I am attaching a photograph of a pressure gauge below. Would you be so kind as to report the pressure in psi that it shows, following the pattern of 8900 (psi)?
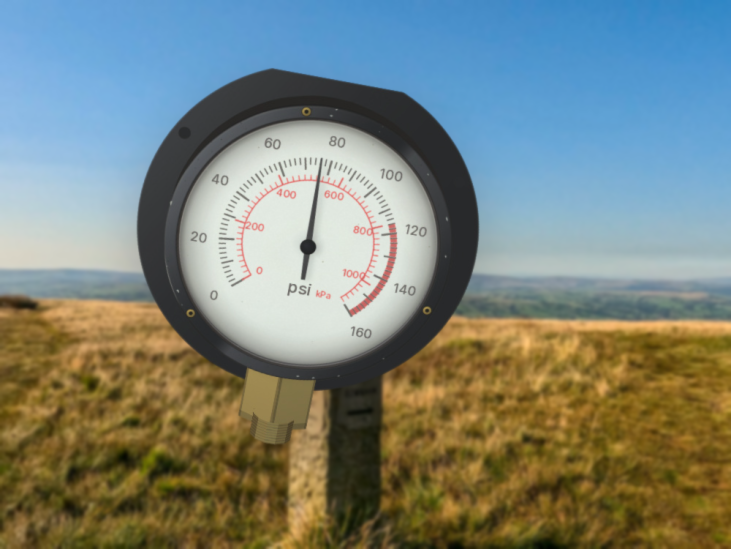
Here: 76 (psi)
